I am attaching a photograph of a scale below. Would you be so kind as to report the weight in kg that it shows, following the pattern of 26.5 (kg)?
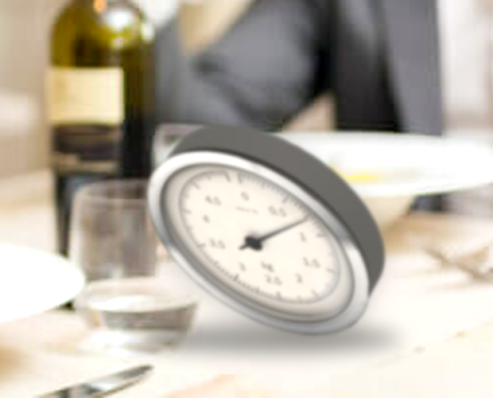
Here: 0.75 (kg)
